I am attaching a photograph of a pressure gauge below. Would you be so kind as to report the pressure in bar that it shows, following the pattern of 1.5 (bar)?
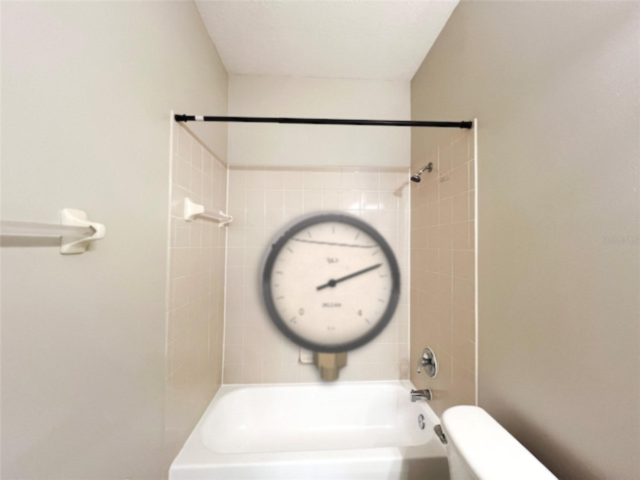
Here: 3 (bar)
